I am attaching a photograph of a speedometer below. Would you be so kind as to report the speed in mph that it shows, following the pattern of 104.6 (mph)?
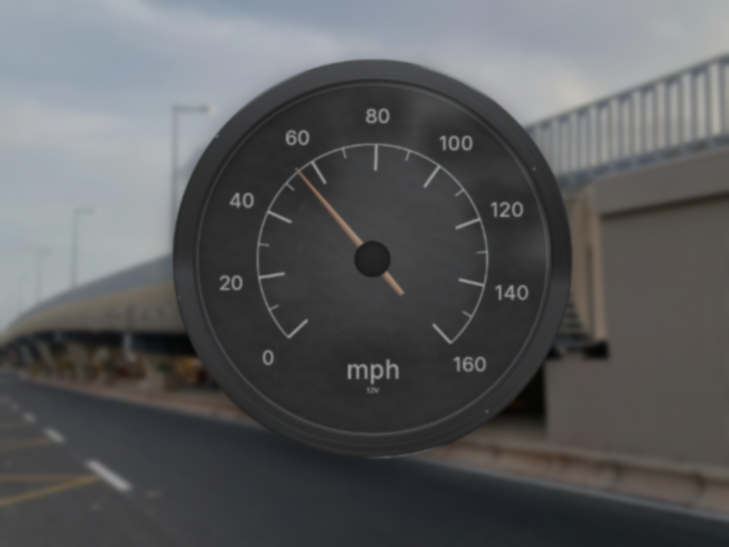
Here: 55 (mph)
